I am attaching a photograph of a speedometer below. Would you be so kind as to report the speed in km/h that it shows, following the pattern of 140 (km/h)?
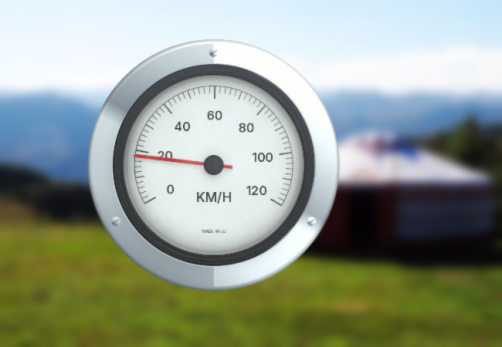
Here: 18 (km/h)
